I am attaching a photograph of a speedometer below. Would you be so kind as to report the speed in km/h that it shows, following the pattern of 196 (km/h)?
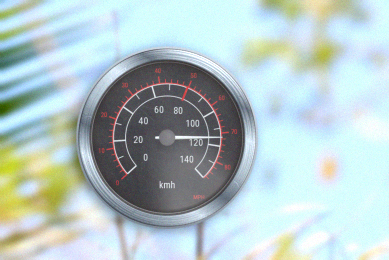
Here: 115 (km/h)
